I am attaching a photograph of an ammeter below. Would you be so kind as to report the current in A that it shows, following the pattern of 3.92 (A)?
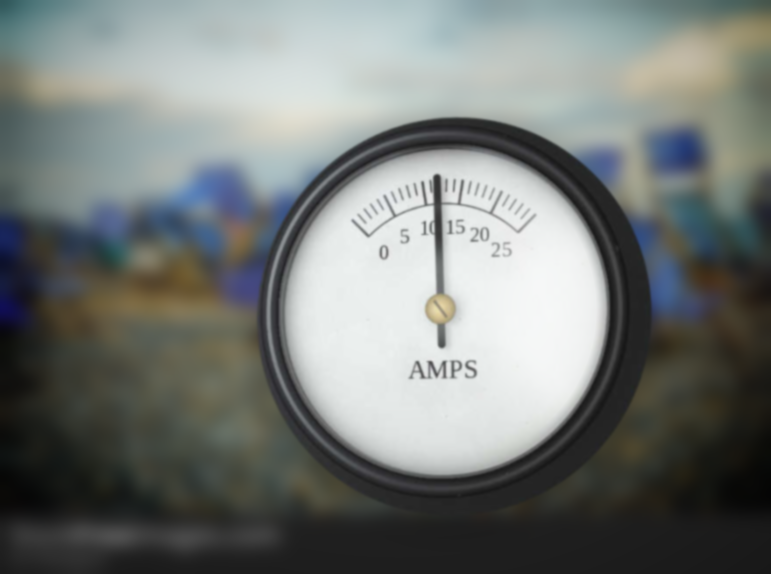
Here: 12 (A)
